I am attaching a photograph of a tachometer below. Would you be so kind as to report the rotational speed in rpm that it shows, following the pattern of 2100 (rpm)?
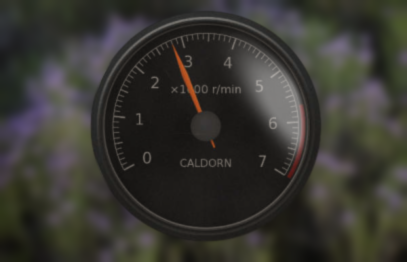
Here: 2800 (rpm)
